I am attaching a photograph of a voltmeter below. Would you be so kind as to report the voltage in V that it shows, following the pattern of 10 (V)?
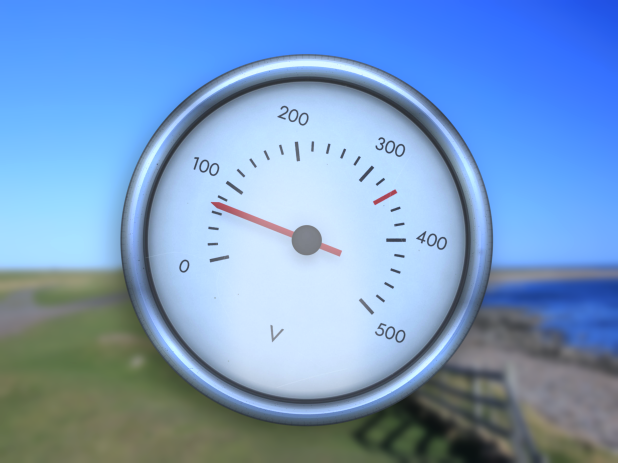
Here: 70 (V)
